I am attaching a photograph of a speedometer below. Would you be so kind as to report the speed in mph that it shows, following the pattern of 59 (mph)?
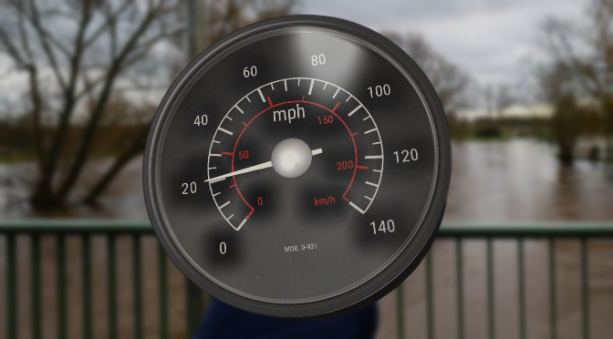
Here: 20 (mph)
